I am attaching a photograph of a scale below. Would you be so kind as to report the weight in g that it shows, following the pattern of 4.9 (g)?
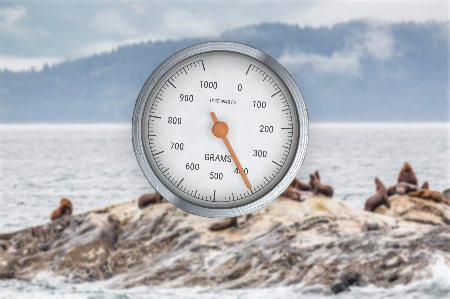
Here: 400 (g)
